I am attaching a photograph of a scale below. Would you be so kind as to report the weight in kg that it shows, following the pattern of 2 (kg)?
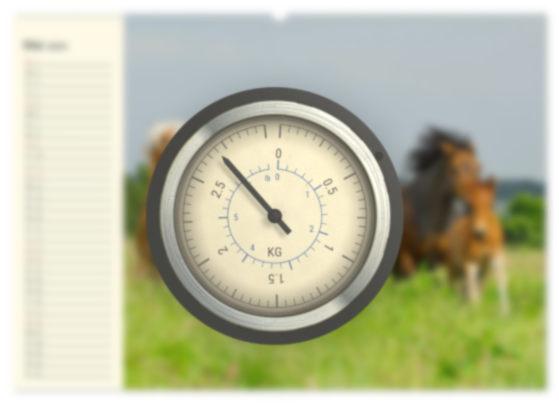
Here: 2.7 (kg)
